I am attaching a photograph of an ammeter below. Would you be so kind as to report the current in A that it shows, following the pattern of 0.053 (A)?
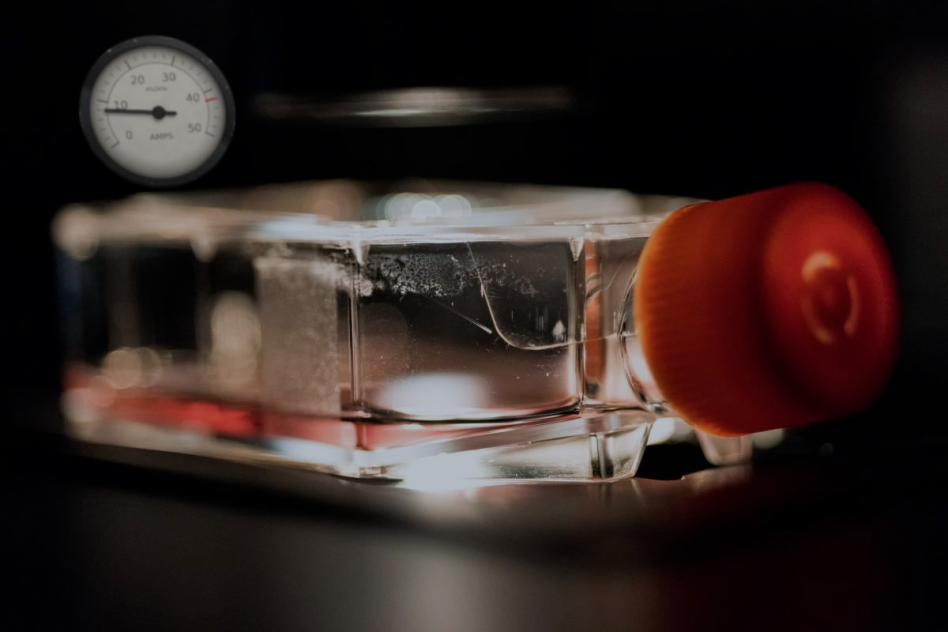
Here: 8 (A)
